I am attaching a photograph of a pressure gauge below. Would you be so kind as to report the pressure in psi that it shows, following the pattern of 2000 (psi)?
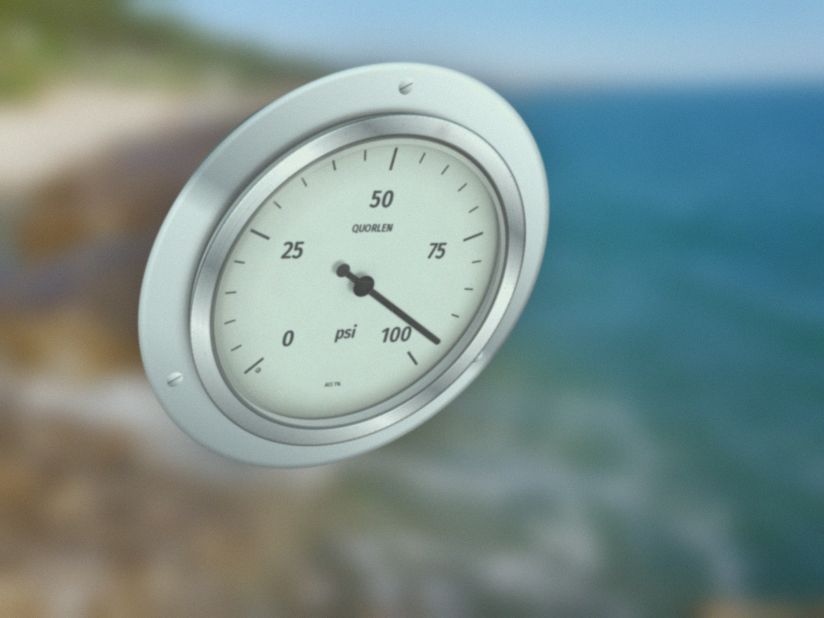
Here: 95 (psi)
